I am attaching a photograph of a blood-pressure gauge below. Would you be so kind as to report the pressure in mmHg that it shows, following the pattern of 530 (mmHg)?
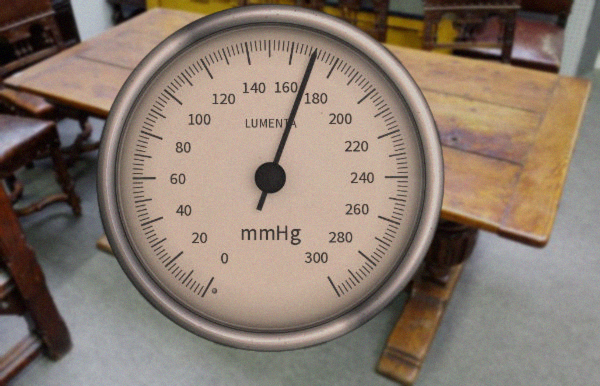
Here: 170 (mmHg)
